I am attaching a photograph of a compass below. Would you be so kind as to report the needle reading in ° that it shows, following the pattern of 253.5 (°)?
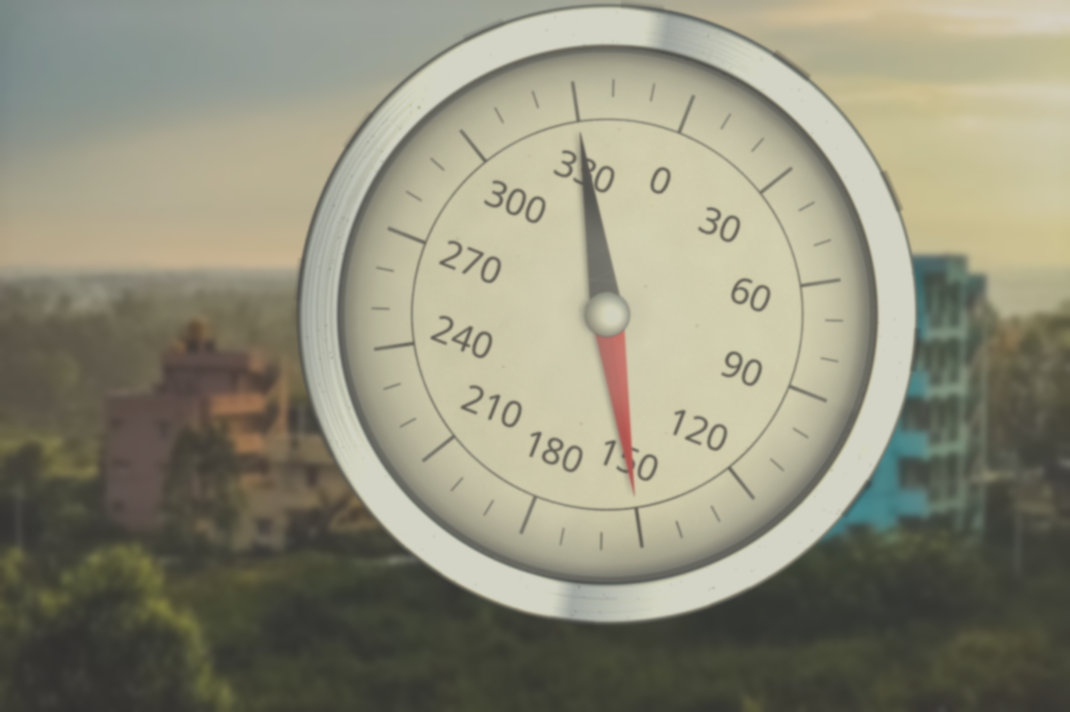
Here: 150 (°)
